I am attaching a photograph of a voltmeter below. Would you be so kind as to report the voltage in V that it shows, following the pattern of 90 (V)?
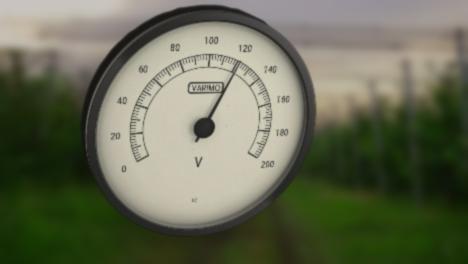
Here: 120 (V)
